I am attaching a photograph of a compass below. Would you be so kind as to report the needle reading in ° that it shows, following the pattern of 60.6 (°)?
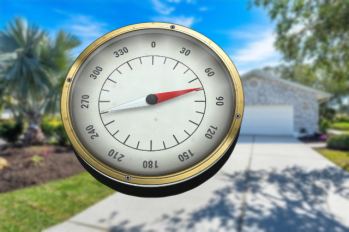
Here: 75 (°)
